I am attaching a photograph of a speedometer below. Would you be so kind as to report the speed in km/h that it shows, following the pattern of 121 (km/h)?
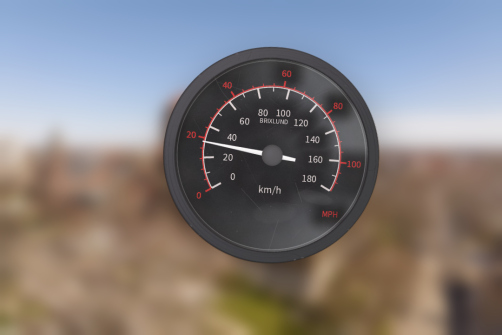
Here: 30 (km/h)
